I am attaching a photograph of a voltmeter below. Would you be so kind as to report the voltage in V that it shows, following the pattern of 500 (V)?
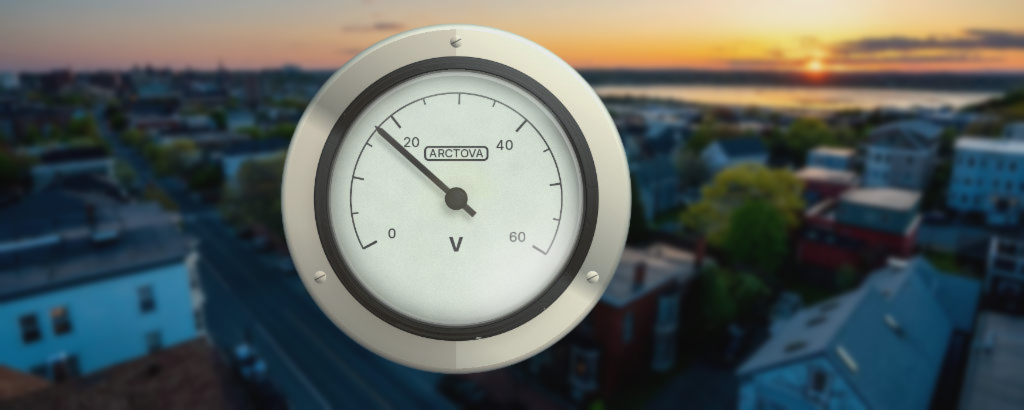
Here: 17.5 (V)
